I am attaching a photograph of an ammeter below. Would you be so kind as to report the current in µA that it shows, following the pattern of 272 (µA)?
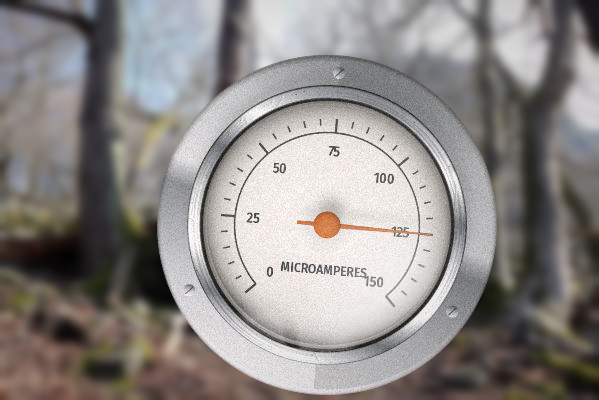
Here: 125 (µA)
